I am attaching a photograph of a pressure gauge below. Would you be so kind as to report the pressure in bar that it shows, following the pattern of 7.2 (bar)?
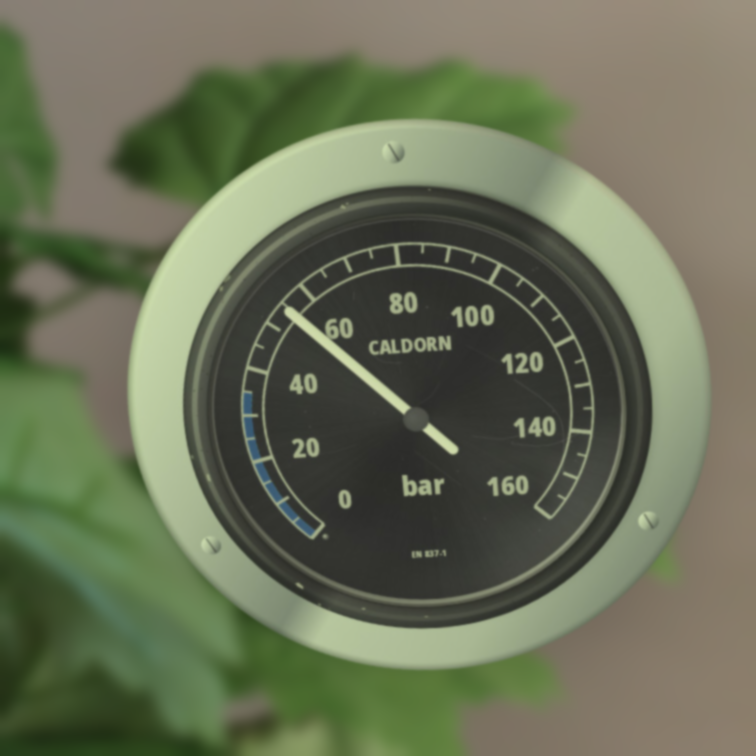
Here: 55 (bar)
